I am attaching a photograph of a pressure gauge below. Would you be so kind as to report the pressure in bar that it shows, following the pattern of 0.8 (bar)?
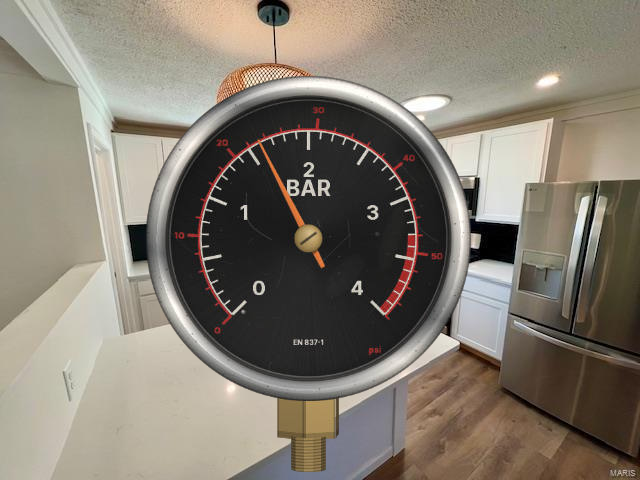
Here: 1.6 (bar)
